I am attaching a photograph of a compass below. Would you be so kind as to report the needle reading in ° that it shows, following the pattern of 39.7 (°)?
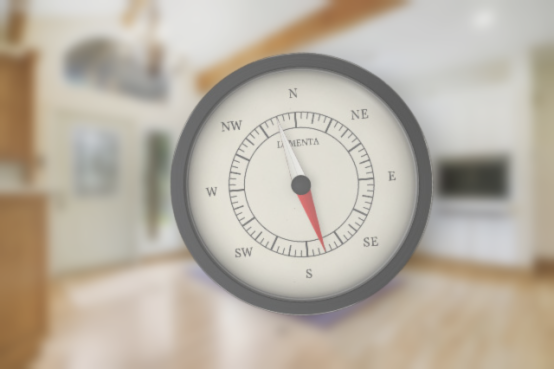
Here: 165 (°)
